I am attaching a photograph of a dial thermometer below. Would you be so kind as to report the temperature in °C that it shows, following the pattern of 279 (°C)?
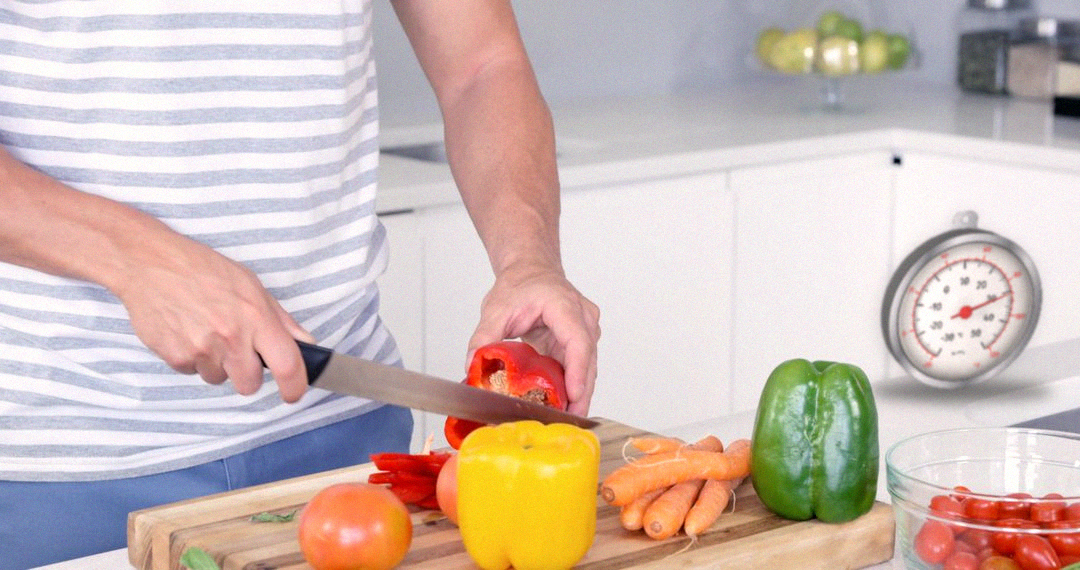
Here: 30 (°C)
